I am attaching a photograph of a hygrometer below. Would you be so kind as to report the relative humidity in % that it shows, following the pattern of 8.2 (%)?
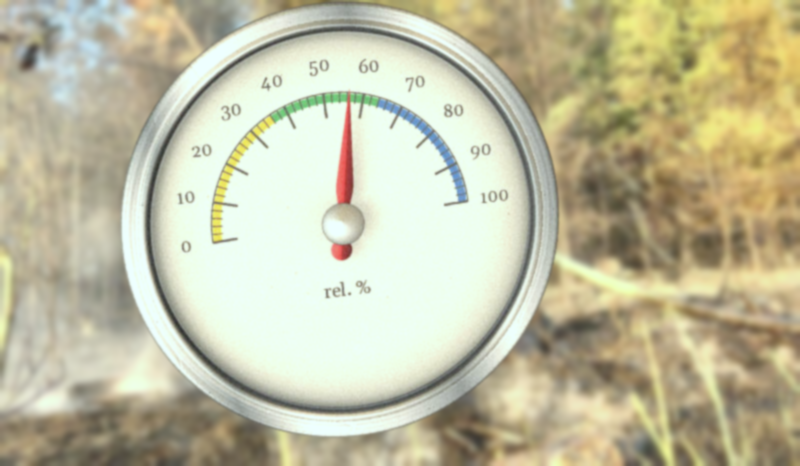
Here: 56 (%)
